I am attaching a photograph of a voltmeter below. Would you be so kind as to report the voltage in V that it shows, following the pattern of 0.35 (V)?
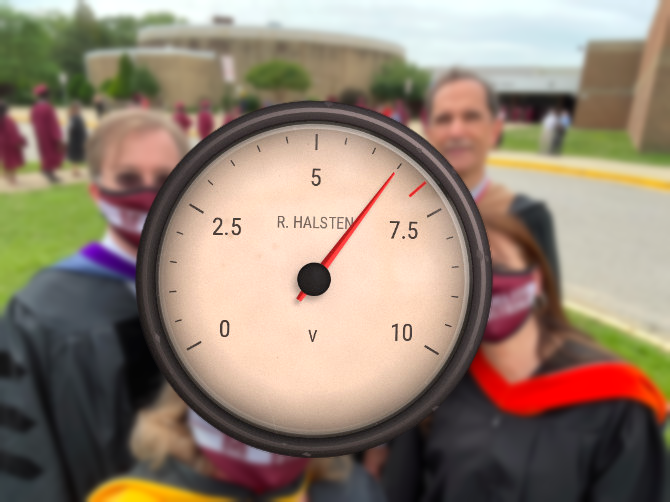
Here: 6.5 (V)
